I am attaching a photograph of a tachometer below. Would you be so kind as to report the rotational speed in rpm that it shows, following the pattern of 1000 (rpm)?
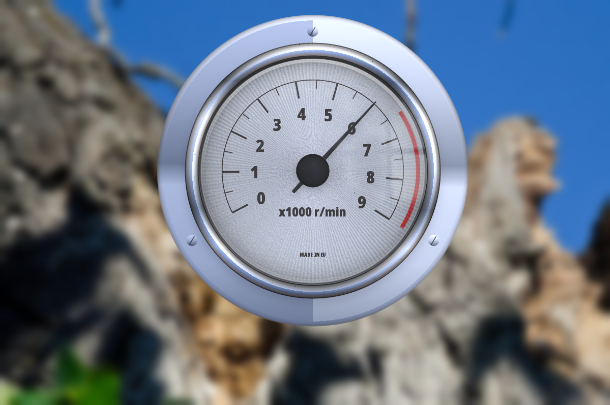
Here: 6000 (rpm)
